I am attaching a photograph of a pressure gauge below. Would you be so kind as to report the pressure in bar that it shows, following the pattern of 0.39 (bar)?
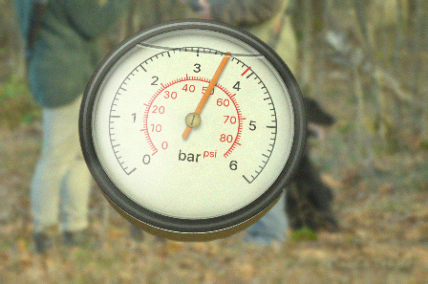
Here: 3.5 (bar)
